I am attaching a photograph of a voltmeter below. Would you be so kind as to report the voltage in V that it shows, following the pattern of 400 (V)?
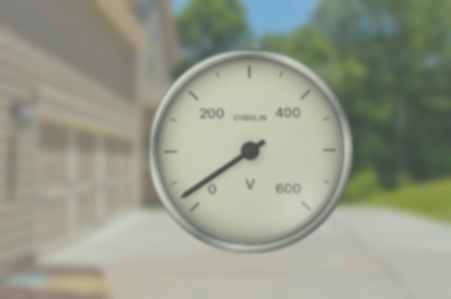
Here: 25 (V)
